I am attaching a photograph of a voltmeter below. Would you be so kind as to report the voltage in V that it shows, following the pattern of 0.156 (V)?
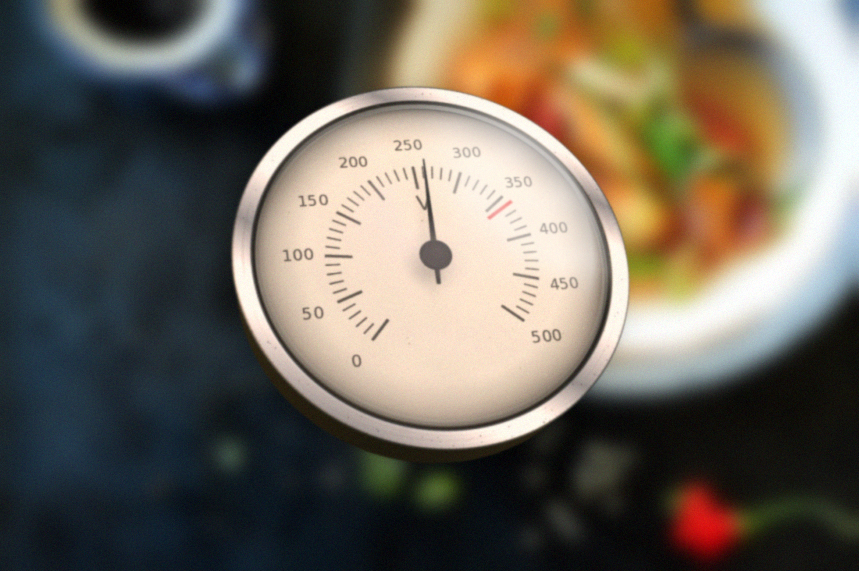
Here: 260 (V)
